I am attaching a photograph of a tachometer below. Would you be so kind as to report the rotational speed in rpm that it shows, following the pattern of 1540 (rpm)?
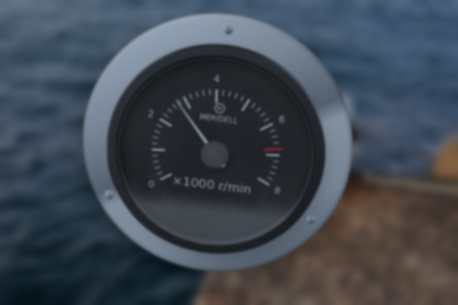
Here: 2800 (rpm)
